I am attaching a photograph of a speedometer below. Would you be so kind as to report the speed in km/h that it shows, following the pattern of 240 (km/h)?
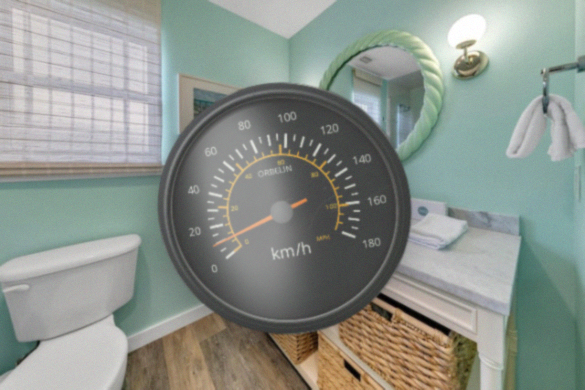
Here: 10 (km/h)
